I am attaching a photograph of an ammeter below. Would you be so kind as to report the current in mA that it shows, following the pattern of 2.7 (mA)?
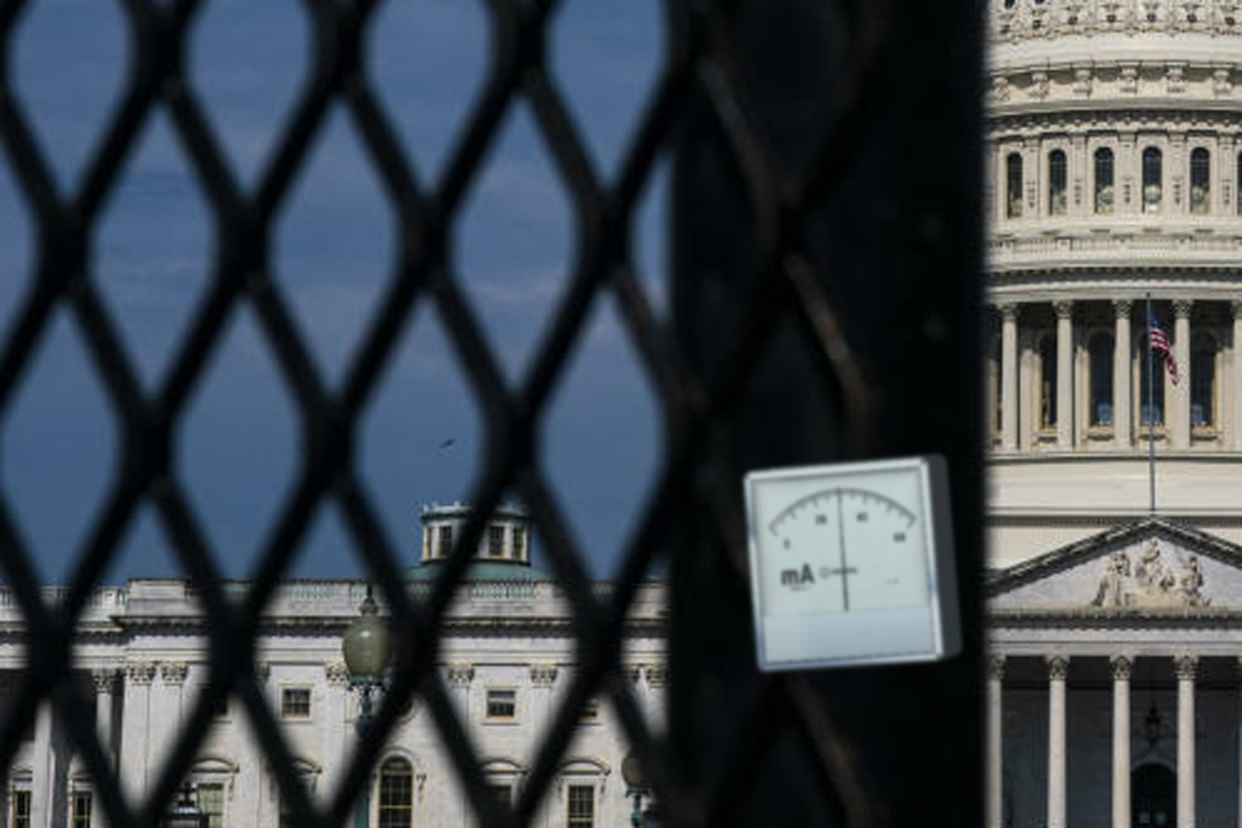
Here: 30 (mA)
